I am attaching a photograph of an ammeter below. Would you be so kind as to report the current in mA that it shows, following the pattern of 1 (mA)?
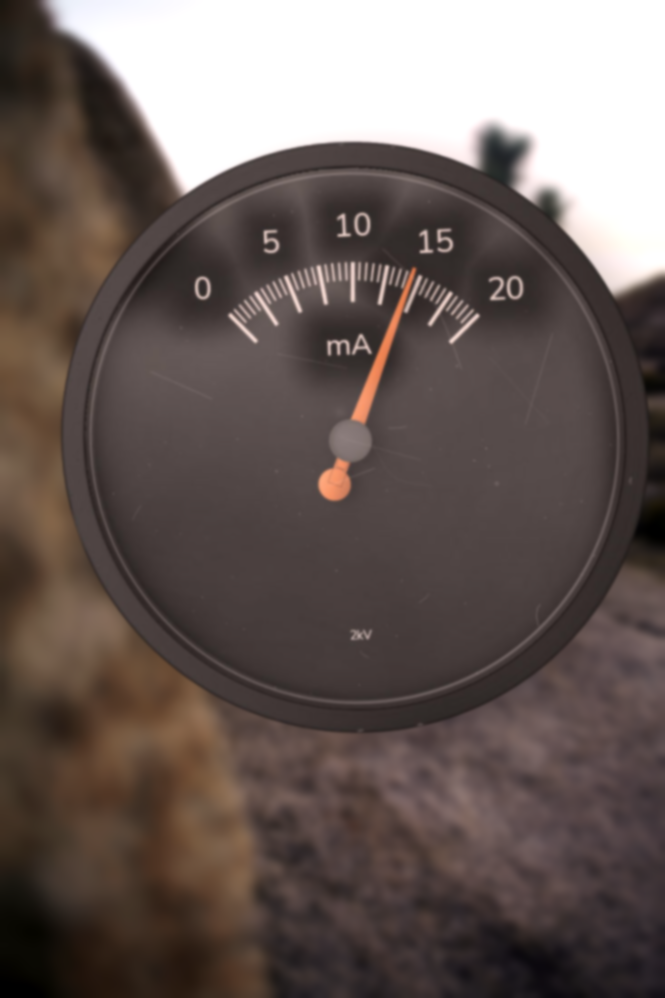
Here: 14.5 (mA)
